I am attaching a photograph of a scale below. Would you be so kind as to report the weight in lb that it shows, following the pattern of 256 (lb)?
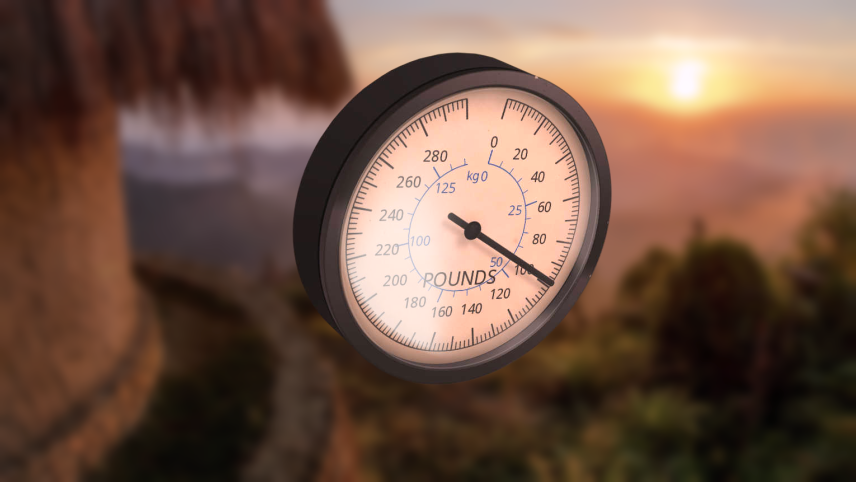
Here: 98 (lb)
